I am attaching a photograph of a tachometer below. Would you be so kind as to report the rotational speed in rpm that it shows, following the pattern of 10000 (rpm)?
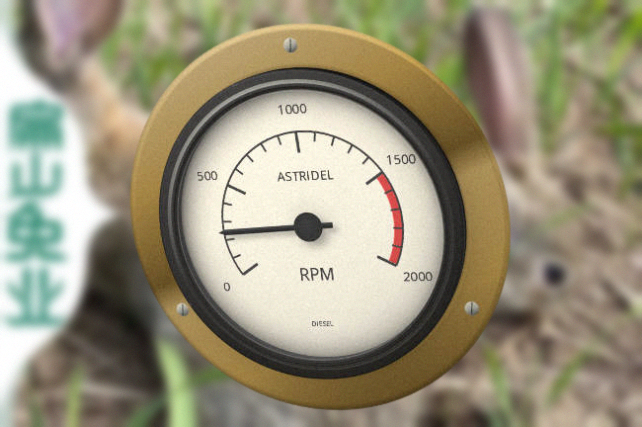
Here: 250 (rpm)
